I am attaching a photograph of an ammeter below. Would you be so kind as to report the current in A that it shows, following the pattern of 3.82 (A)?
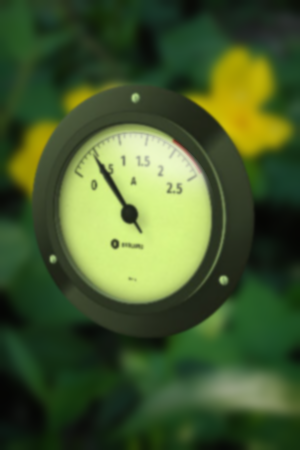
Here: 0.5 (A)
